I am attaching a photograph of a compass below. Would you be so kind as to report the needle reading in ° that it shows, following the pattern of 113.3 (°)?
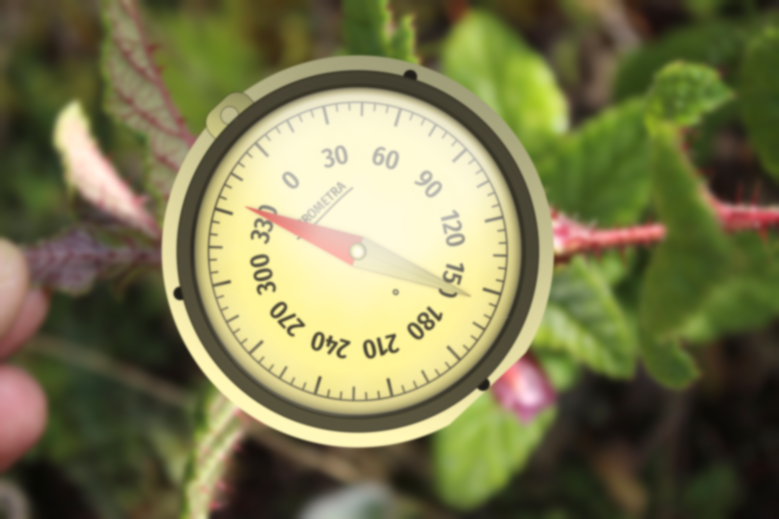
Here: 335 (°)
